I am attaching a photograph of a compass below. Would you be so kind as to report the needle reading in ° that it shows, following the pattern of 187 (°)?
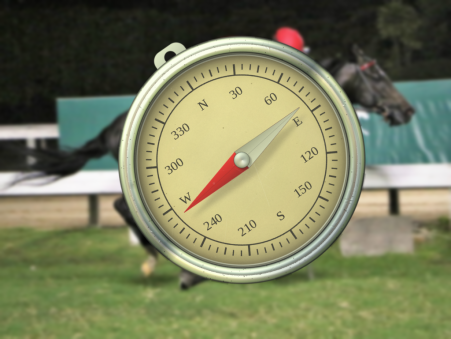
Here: 262.5 (°)
